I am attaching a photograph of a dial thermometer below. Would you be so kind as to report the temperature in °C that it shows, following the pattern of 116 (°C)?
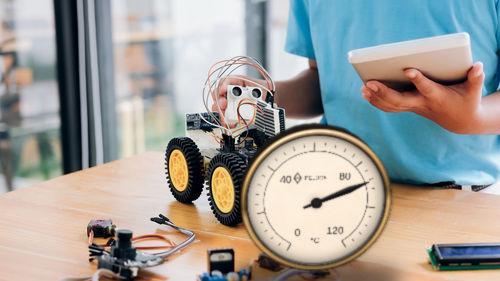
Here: 88 (°C)
